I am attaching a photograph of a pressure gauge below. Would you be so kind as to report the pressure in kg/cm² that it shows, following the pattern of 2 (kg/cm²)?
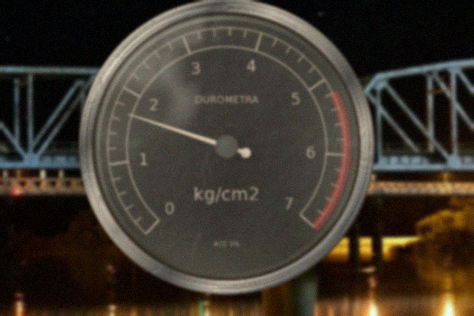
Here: 1.7 (kg/cm²)
